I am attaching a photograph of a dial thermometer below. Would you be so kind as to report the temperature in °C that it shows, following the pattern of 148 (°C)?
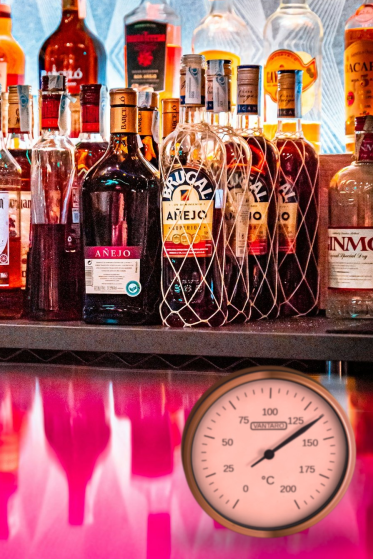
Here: 135 (°C)
